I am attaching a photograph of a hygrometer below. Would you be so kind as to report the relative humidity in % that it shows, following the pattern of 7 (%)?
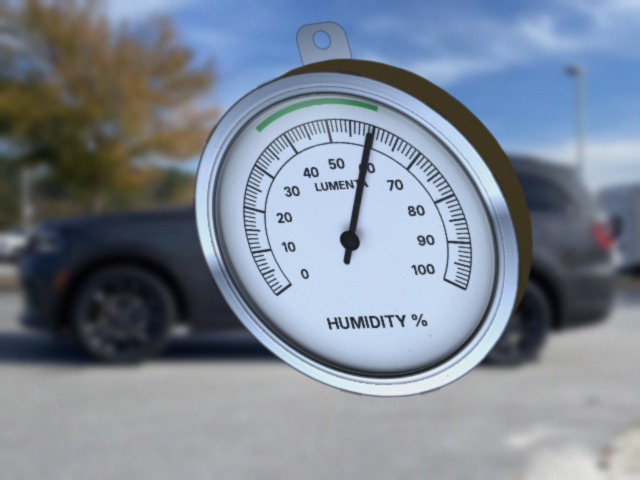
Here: 60 (%)
